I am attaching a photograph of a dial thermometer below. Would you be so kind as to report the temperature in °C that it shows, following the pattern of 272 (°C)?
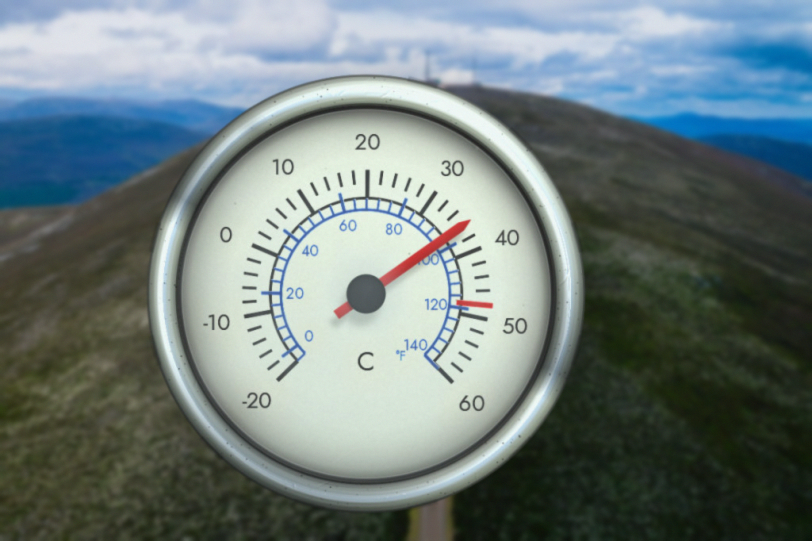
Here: 36 (°C)
